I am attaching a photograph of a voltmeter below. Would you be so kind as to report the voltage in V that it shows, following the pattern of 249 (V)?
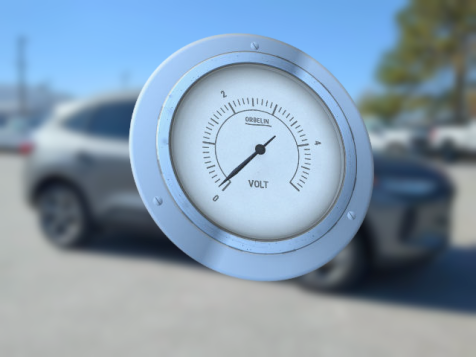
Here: 0.1 (V)
